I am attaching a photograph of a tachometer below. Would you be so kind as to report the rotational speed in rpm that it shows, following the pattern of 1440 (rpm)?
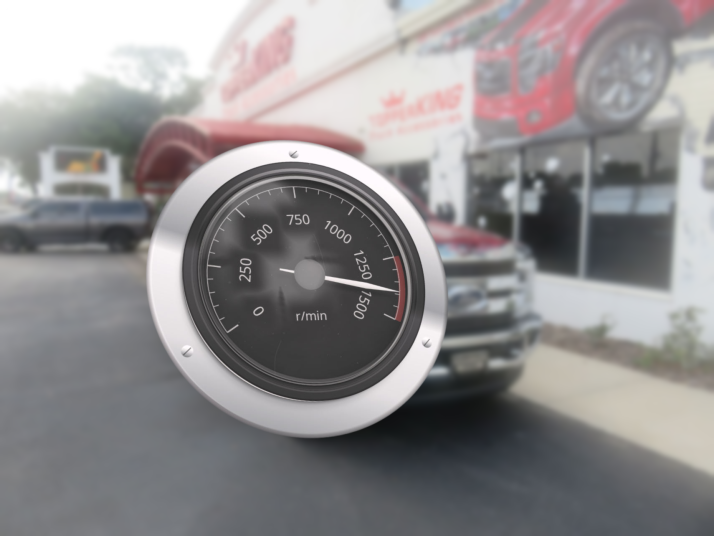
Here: 1400 (rpm)
